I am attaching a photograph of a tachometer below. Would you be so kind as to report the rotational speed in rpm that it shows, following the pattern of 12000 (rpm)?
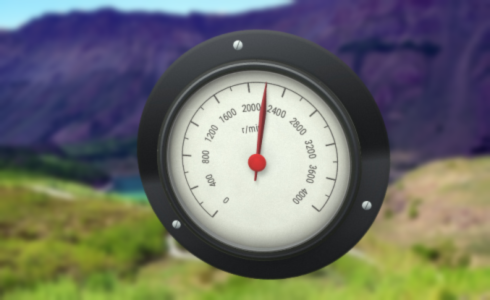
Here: 2200 (rpm)
